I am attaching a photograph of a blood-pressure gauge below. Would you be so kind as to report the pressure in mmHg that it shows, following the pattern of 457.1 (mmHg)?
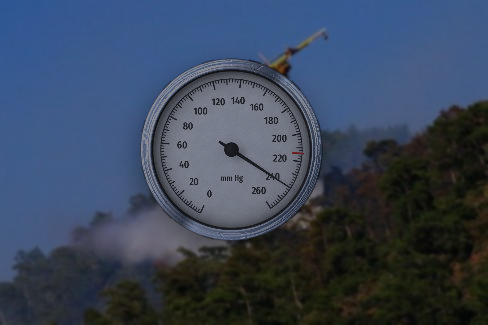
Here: 240 (mmHg)
